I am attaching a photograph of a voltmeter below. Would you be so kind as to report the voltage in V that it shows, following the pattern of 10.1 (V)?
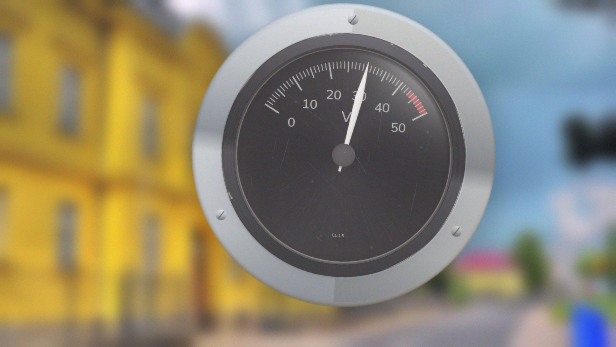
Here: 30 (V)
